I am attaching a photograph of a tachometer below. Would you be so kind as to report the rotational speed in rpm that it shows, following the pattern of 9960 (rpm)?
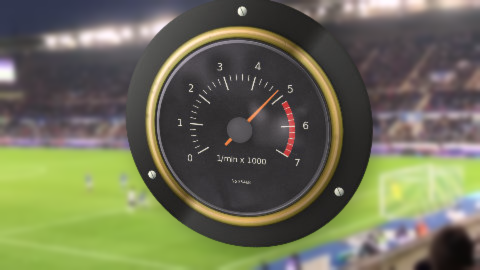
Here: 4800 (rpm)
